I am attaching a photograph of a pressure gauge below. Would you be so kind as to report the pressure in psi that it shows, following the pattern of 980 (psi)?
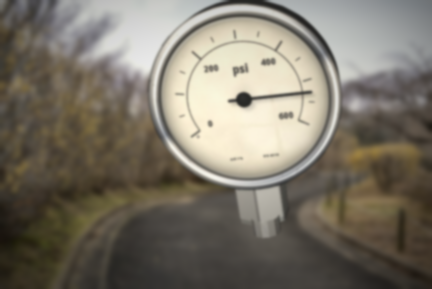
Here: 525 (psi)
